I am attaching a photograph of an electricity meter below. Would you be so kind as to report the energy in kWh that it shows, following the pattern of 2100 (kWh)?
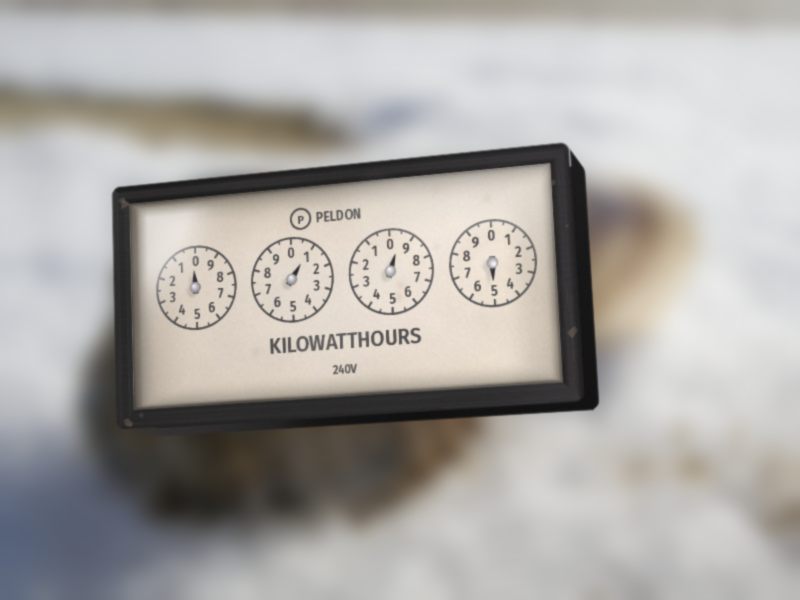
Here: 95 (kWh)
